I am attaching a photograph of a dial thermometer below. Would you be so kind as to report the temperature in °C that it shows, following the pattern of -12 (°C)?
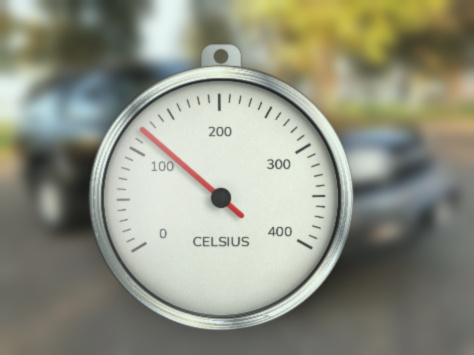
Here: 120 (°C)
